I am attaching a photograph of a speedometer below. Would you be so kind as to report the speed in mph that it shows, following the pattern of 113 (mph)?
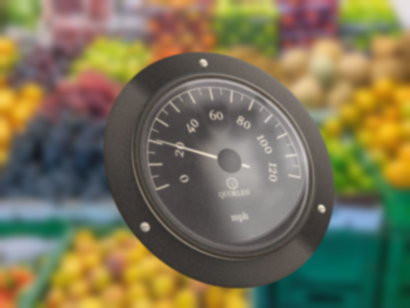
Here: 20 (mph)
